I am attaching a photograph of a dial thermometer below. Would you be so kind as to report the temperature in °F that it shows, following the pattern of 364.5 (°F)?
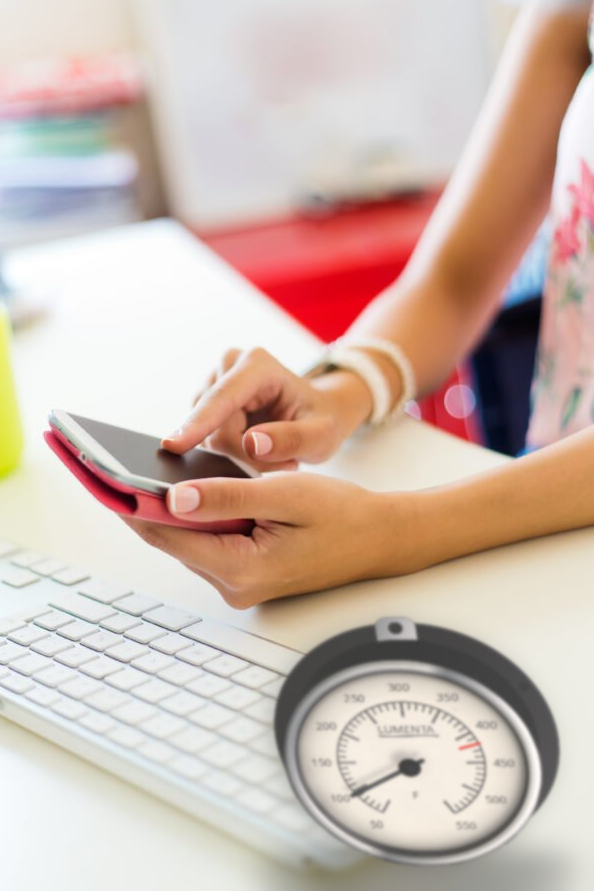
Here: 100 (°F)
